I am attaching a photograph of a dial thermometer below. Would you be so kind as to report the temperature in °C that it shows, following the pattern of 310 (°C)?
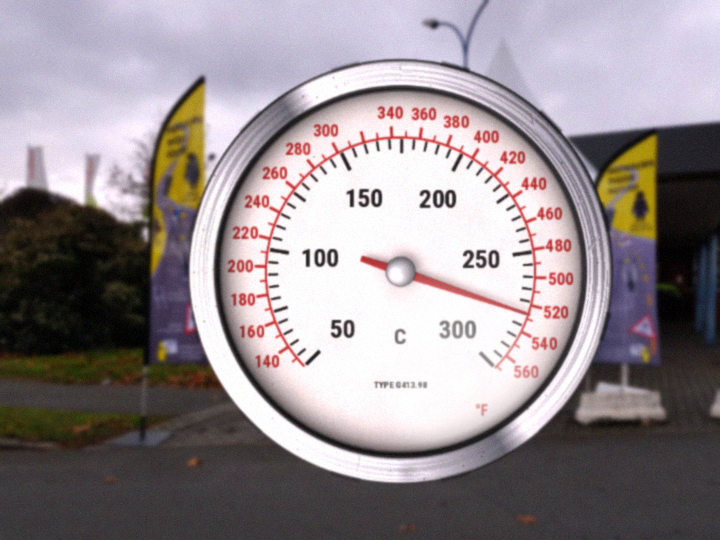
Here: 275 (°C)
